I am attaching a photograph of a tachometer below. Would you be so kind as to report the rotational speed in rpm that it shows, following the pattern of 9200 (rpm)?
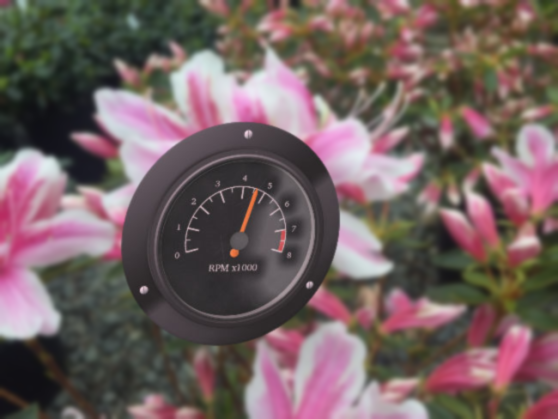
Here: 4500 (rpm)
